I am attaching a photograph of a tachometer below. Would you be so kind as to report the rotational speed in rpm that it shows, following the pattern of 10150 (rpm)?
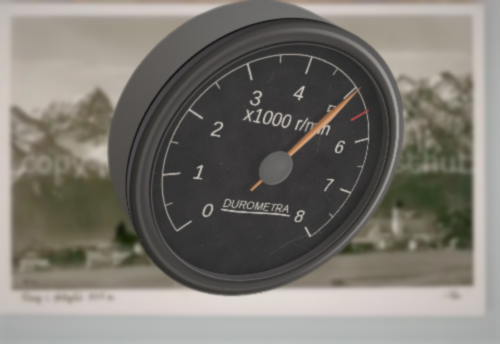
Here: 5000 (rpm)
